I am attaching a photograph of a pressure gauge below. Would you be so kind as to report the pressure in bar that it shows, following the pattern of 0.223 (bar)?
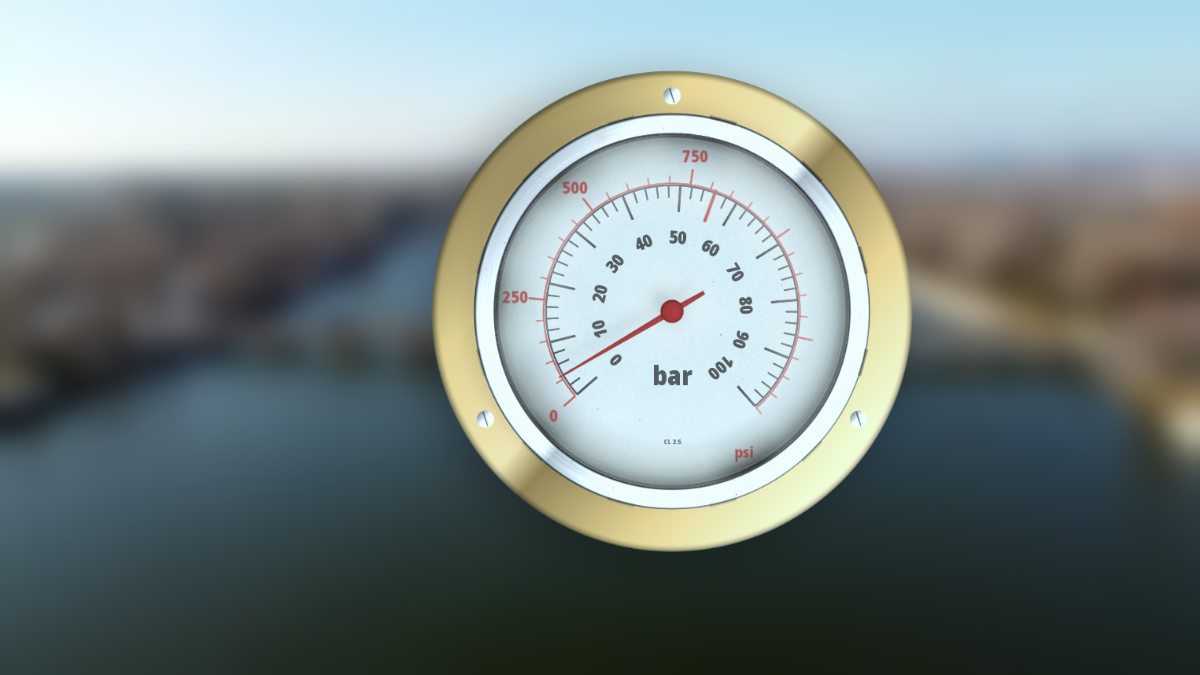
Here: 4 (bar)
